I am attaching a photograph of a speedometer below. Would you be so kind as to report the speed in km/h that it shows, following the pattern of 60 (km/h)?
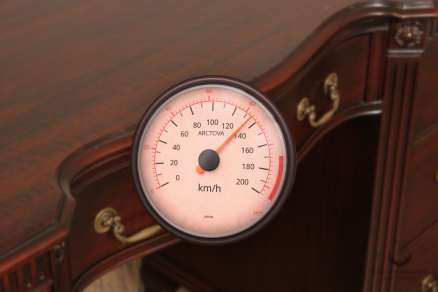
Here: 135 (km/h)
